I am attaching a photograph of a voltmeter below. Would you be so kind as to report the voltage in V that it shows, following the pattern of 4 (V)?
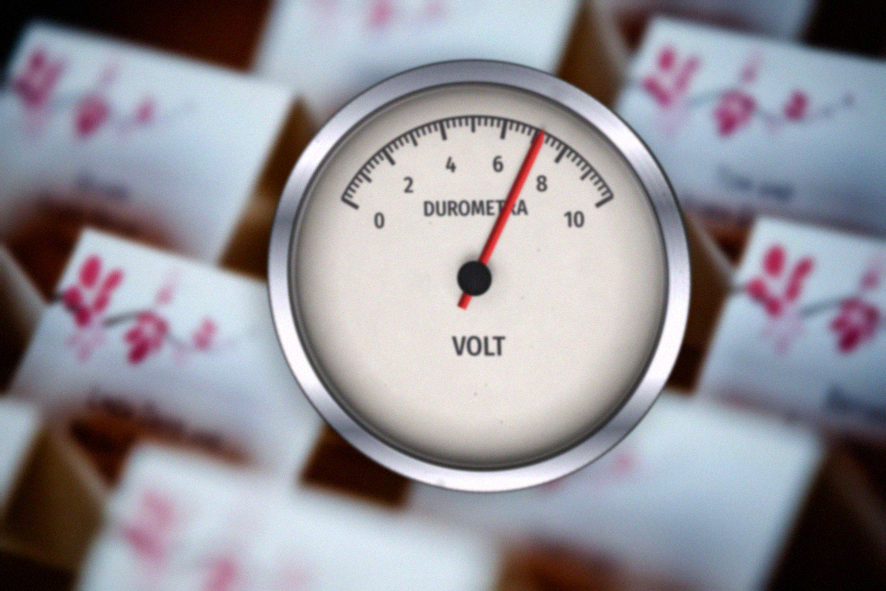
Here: 7.2 (V)
